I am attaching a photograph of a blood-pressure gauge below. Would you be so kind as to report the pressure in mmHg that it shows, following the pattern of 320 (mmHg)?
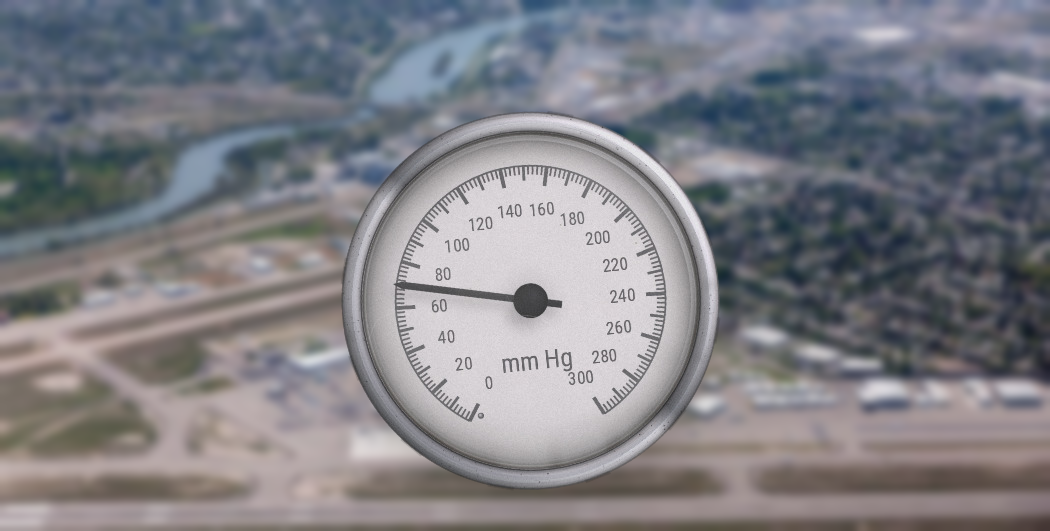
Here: 70 (mmHg)
